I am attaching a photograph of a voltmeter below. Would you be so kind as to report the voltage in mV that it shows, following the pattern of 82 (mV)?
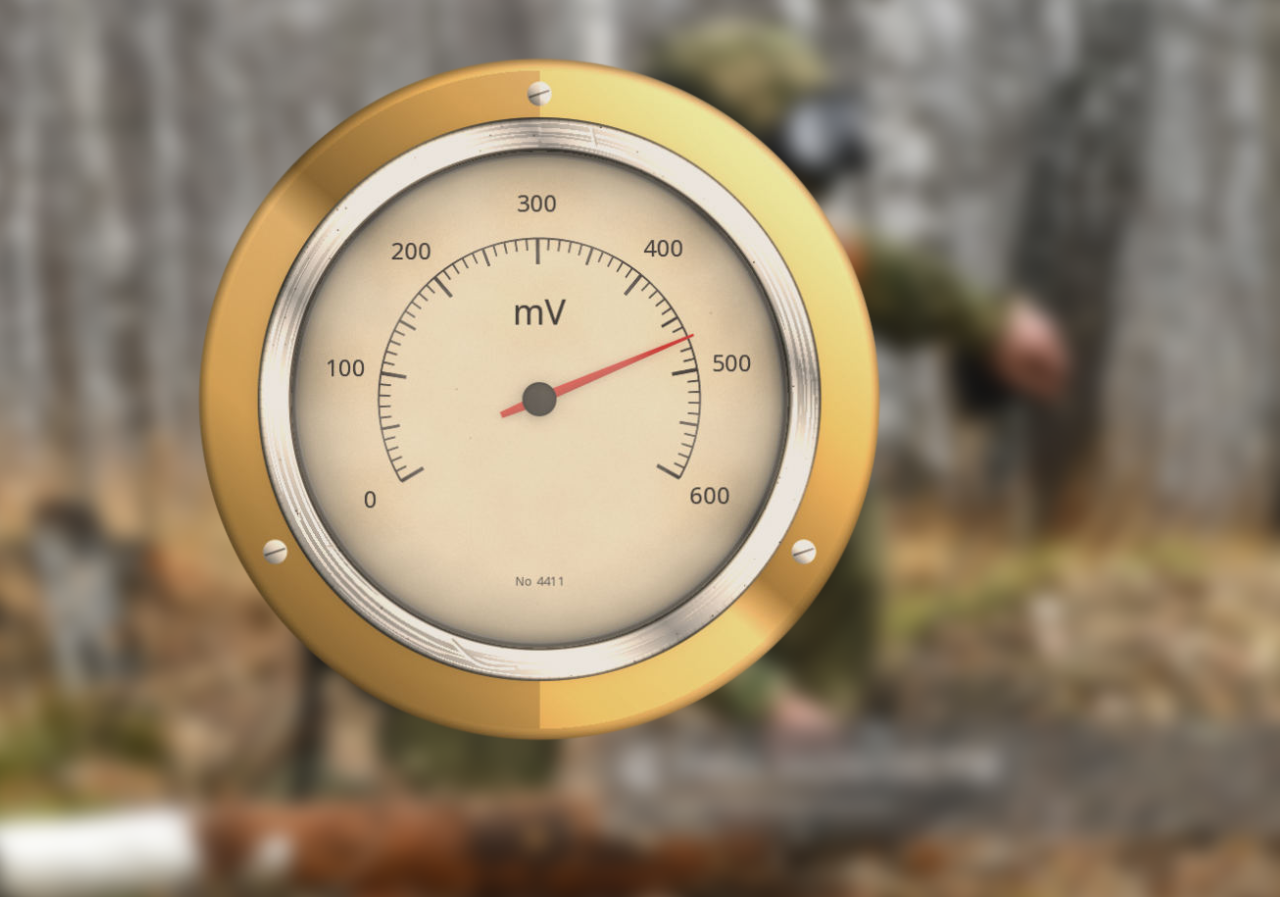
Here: 470 (mV)
